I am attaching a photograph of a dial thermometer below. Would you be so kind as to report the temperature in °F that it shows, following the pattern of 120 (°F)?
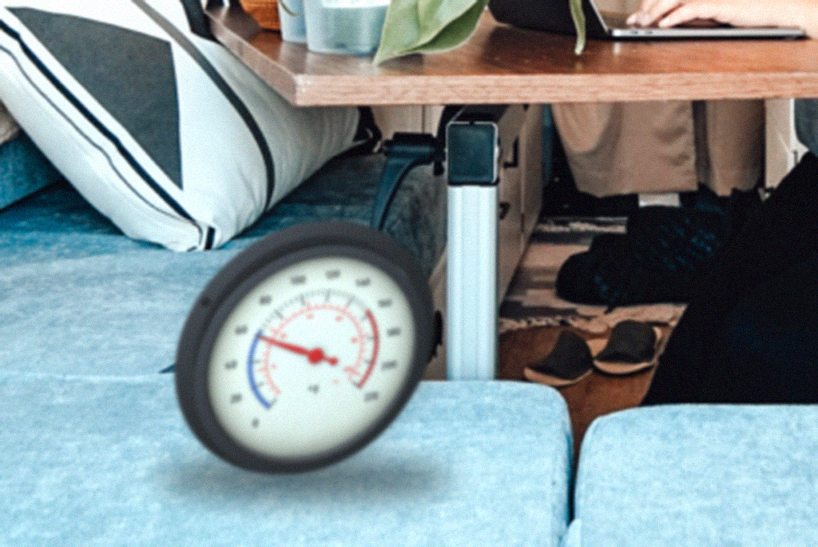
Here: 60 (°F)
